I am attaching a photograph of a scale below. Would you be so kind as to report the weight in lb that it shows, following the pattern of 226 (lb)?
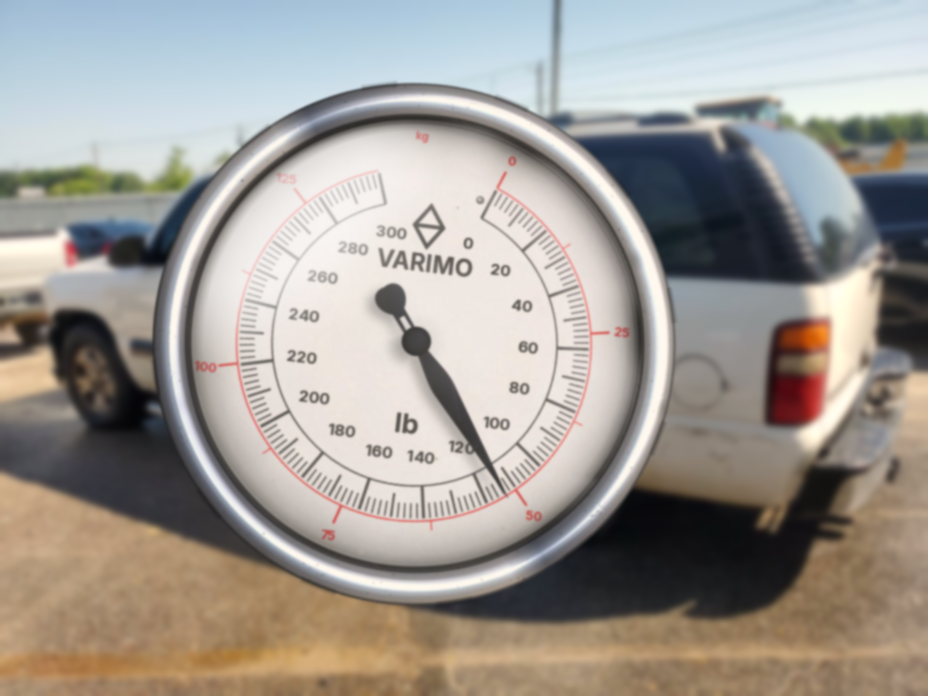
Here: 114 (lb)
